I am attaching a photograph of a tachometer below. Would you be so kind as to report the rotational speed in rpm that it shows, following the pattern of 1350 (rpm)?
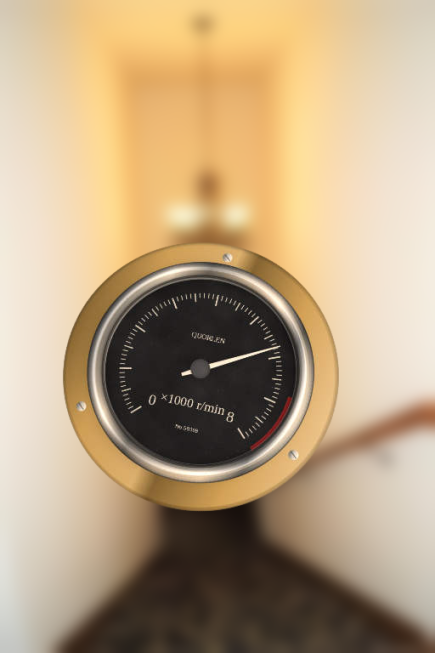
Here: 5800 (rpm)
